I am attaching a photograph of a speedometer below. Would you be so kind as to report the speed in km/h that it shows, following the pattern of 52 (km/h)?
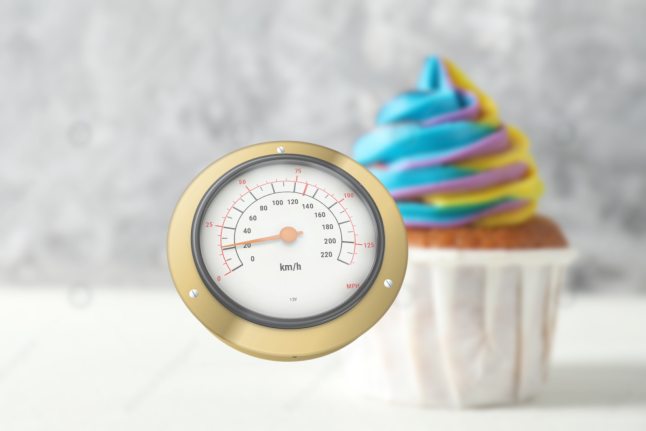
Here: 20 (km/h)
